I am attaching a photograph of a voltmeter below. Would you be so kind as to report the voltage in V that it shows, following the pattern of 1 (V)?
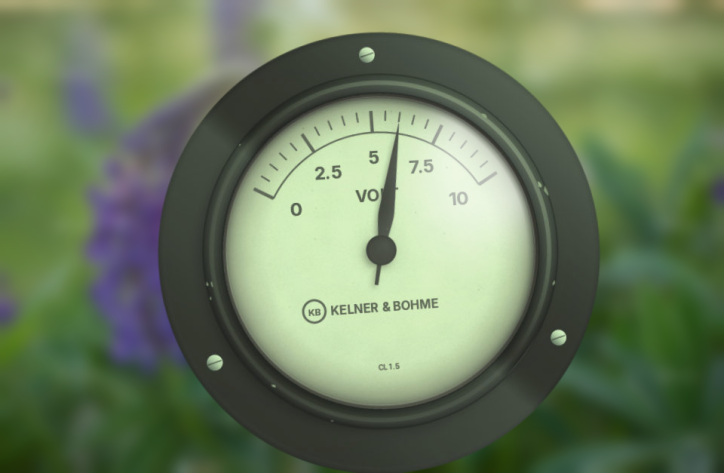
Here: 6 (V)
